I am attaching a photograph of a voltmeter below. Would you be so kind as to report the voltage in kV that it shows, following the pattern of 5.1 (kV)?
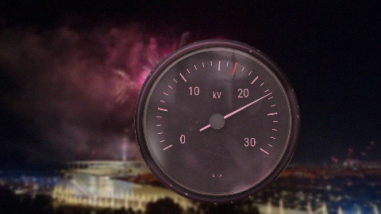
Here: 22.5 (kV)
